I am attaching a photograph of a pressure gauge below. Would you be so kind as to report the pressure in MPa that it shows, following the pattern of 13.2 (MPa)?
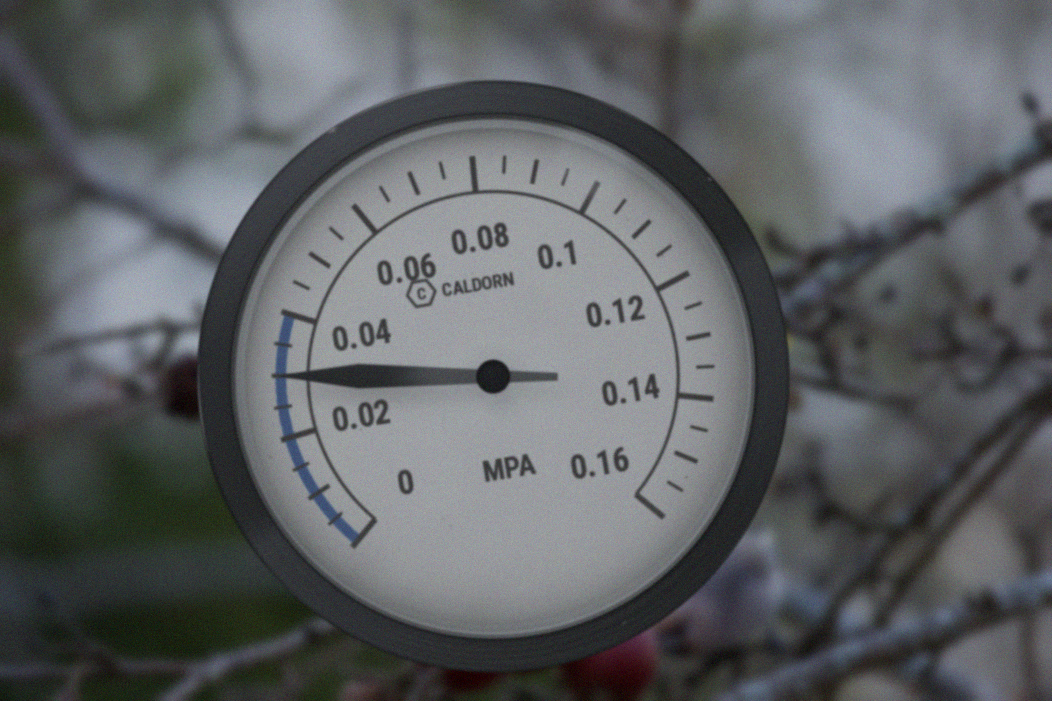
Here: 0.03 (MPa)
